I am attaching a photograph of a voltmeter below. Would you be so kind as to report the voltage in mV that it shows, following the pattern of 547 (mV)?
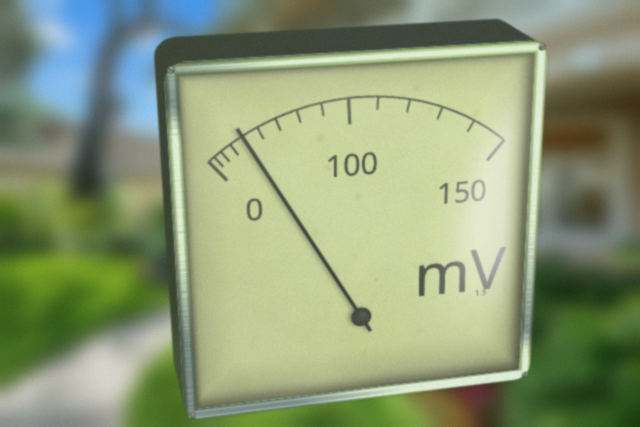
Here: 50 (mV)
